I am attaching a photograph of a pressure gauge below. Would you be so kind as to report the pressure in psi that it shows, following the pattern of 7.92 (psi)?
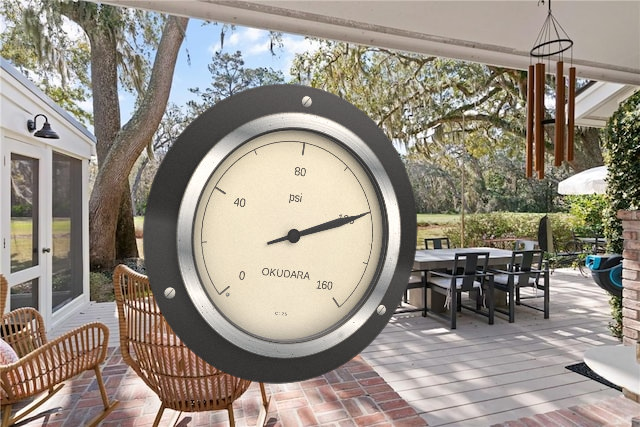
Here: 120 (psi)
